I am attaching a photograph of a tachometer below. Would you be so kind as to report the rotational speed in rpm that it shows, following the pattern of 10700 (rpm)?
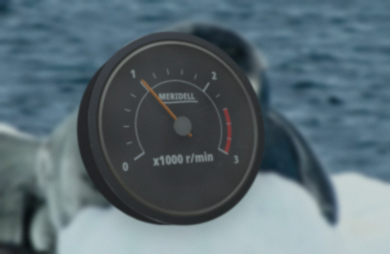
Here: 1000 (rpm)
